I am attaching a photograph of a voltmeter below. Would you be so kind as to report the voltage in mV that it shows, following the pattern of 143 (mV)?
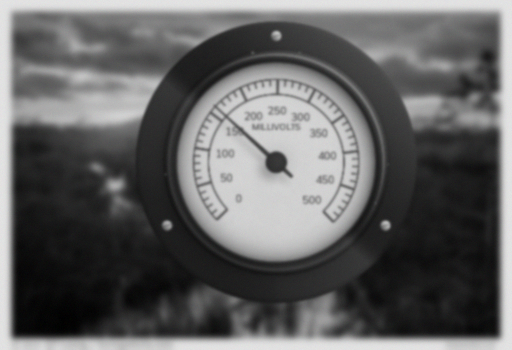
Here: 160 (mV)
